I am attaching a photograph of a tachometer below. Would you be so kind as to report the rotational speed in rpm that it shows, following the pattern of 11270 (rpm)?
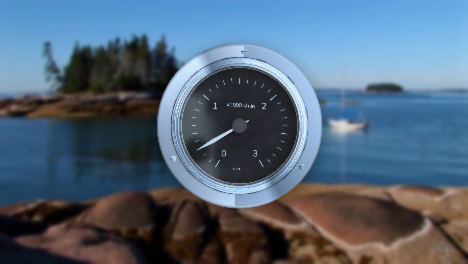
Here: 300 (rpm)
